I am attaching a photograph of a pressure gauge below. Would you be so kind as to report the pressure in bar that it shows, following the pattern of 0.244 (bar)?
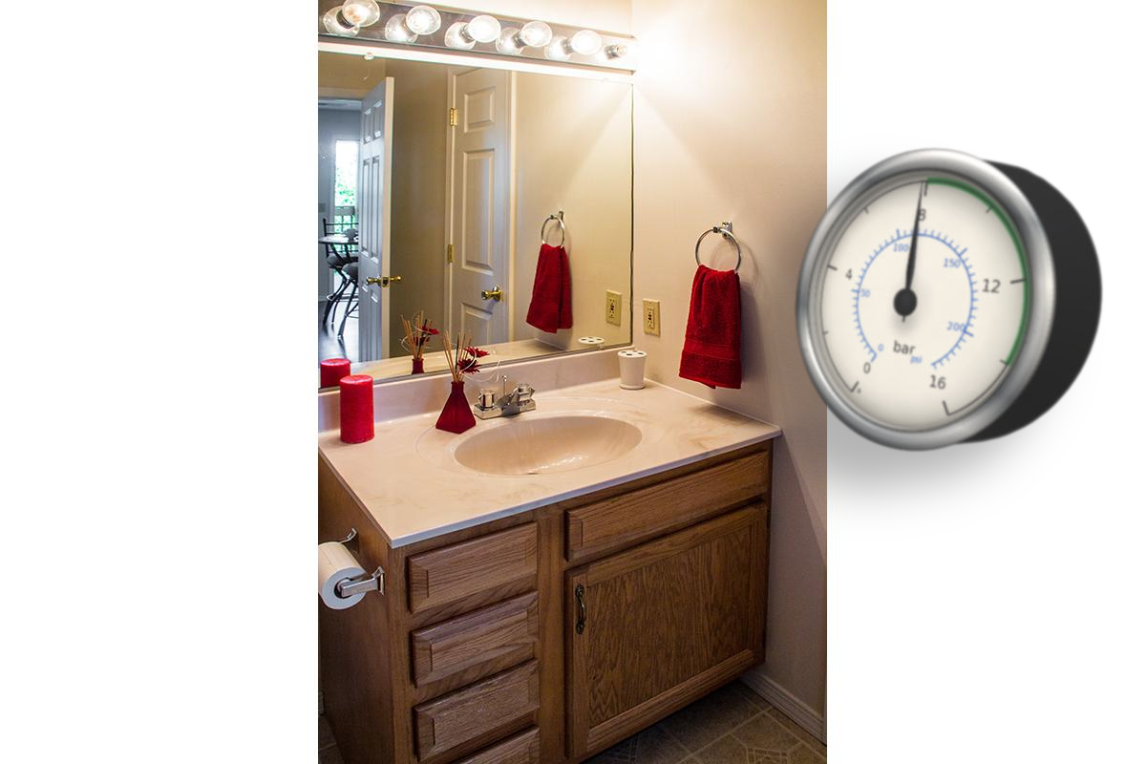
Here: 8 (bar)
